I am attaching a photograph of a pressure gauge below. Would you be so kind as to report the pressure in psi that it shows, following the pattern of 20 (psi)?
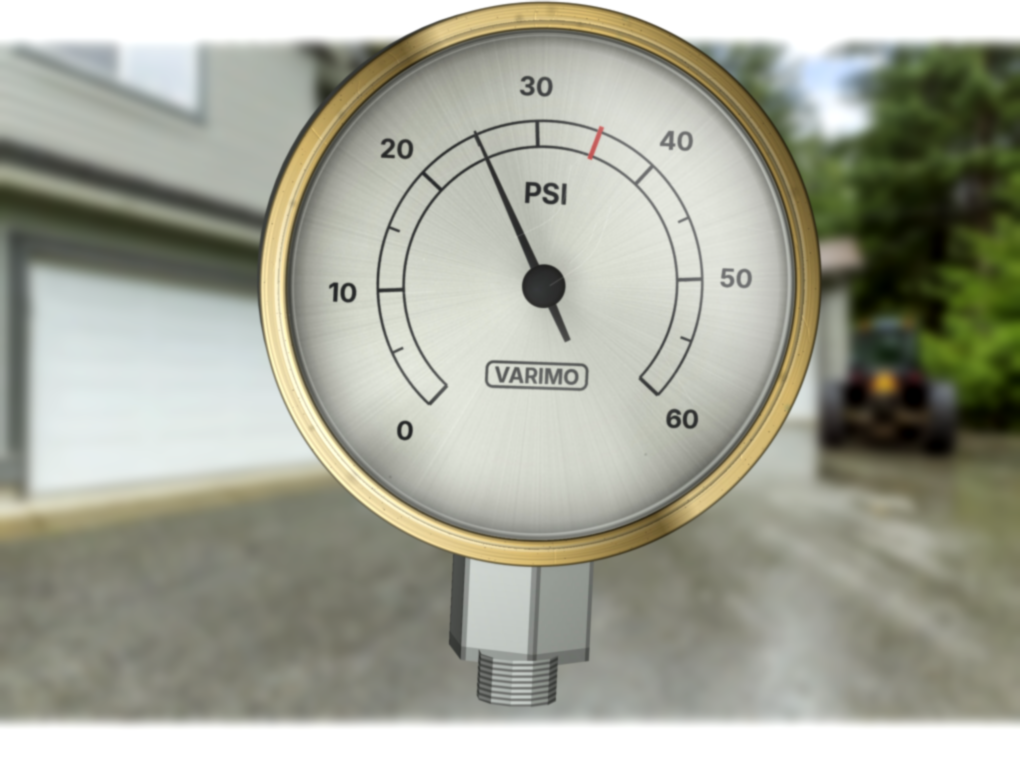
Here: 25 (psi)
